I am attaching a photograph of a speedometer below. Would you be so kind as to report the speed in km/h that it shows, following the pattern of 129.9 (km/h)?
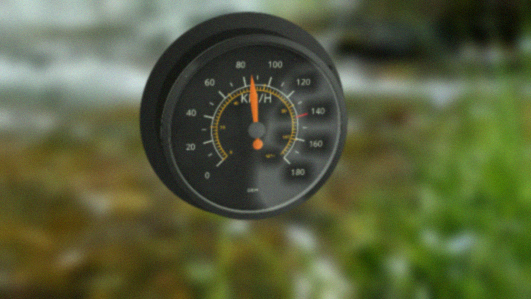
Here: 85 (km/h)
